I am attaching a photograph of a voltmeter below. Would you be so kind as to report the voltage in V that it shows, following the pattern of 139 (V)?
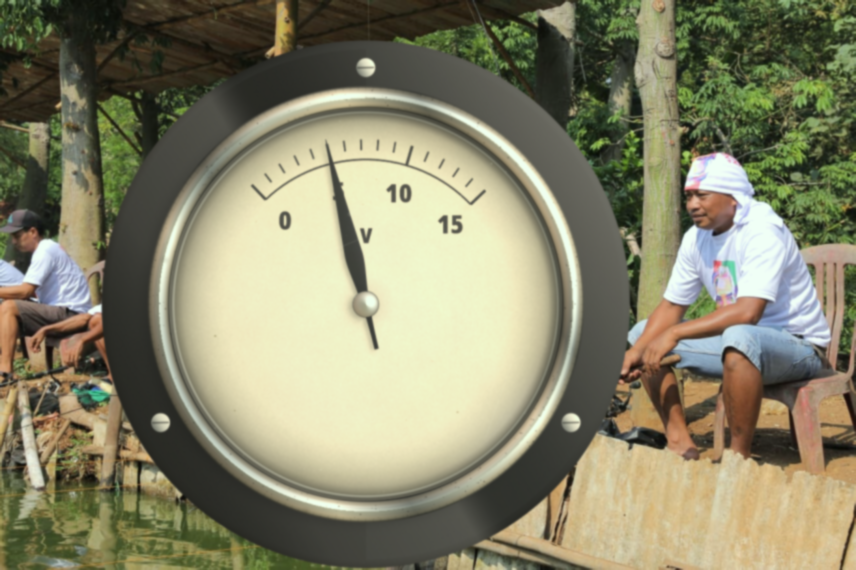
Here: 5 (V)
